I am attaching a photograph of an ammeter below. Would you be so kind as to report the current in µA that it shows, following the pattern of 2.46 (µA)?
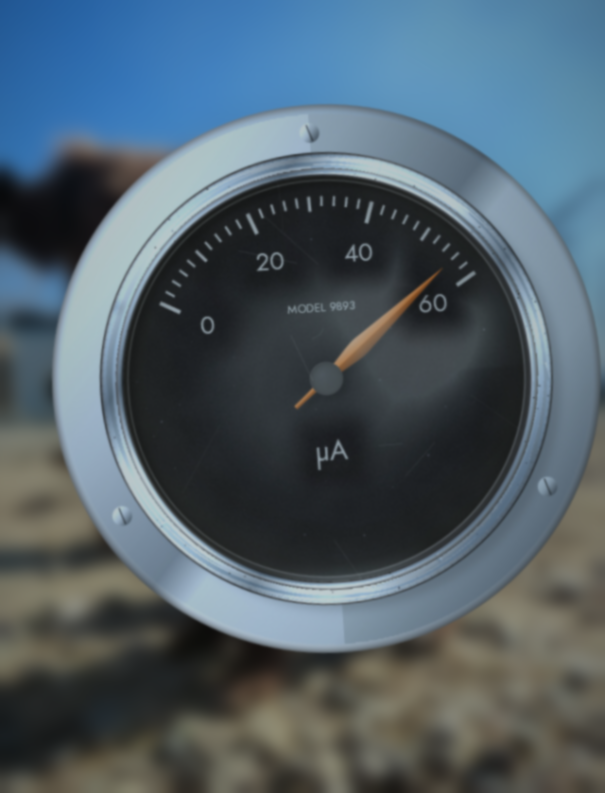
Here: 56 (µA)
